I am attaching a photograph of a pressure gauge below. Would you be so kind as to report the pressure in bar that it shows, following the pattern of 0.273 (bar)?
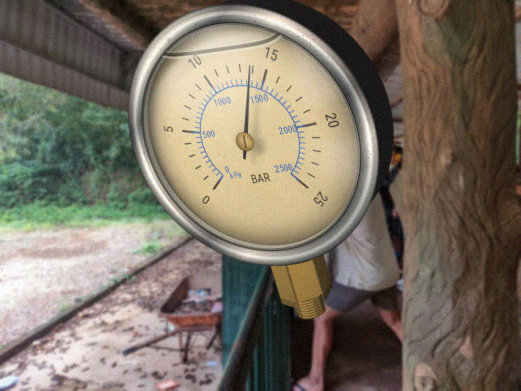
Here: 14 (bar)
